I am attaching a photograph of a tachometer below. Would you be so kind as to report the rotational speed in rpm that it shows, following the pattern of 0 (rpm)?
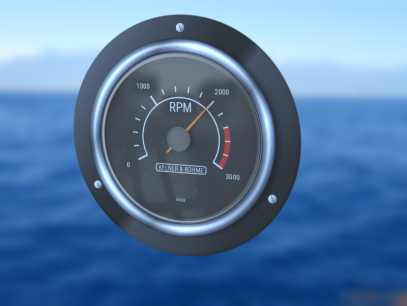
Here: 2000 (rpm)
